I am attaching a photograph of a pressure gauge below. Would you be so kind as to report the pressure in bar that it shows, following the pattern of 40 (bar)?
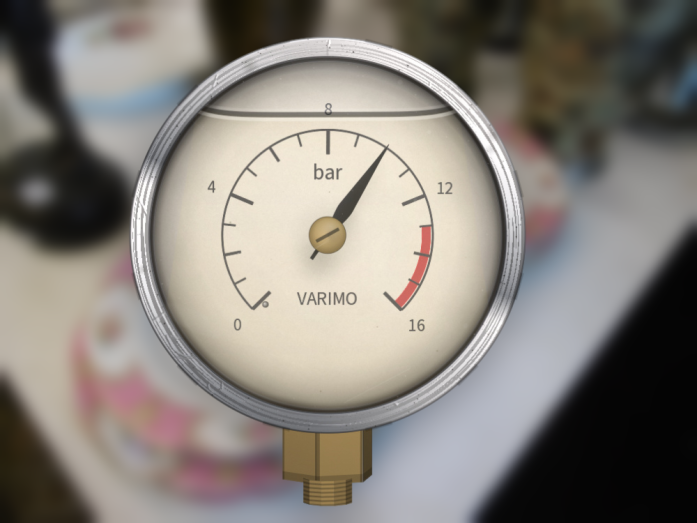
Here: 10 (bar)
